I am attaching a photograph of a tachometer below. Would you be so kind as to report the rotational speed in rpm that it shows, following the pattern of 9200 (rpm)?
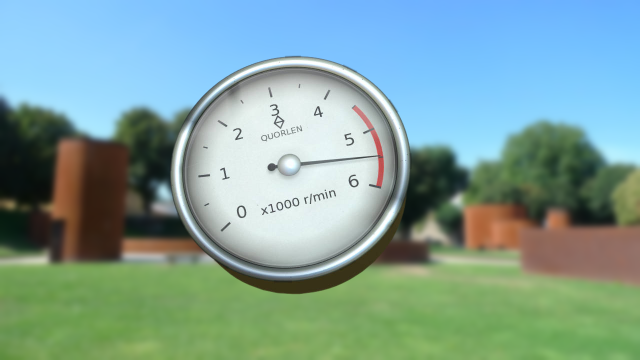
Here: 5500 (rpm)
